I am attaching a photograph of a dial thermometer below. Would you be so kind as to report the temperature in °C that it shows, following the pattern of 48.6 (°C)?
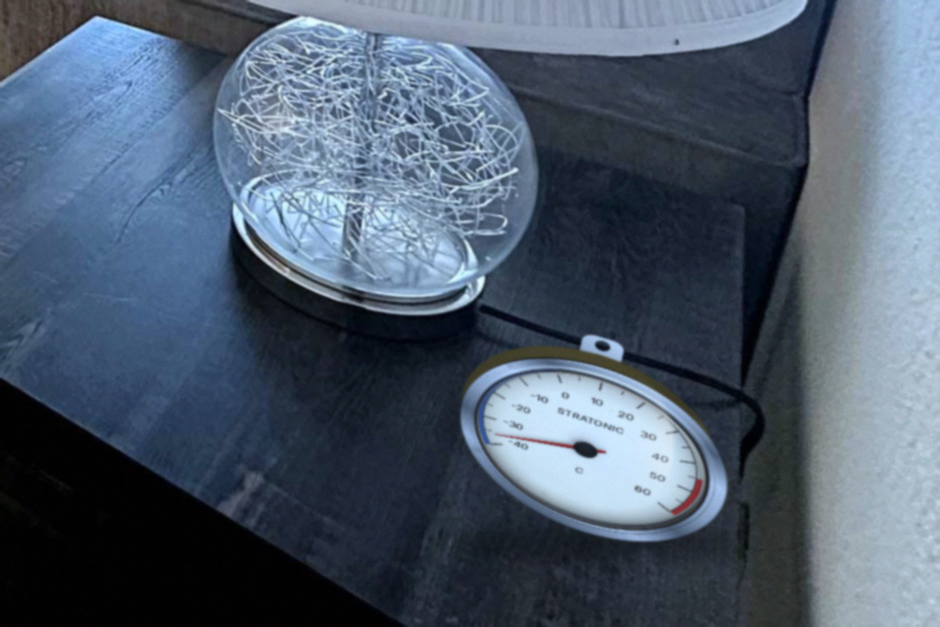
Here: -35 (°C)
